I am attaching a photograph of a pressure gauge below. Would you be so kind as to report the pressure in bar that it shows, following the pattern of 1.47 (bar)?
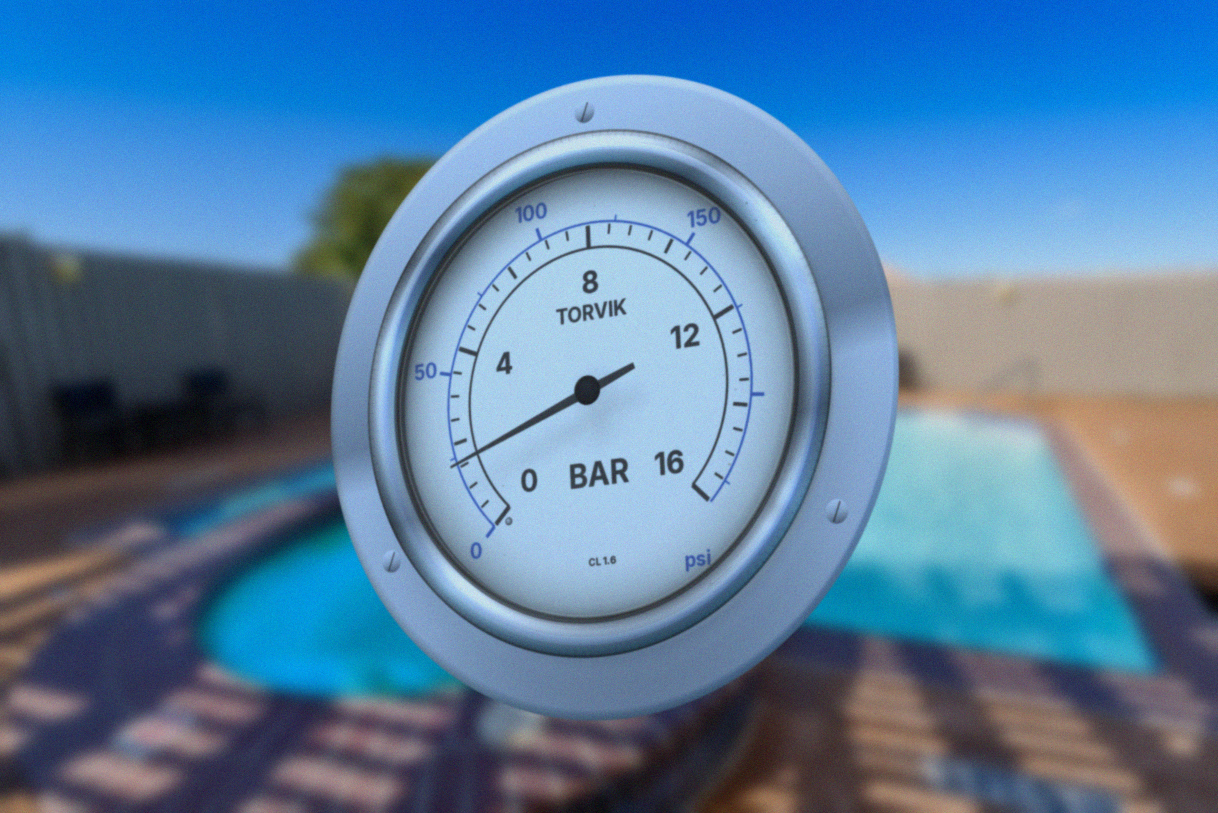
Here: 1.5 (bar)
